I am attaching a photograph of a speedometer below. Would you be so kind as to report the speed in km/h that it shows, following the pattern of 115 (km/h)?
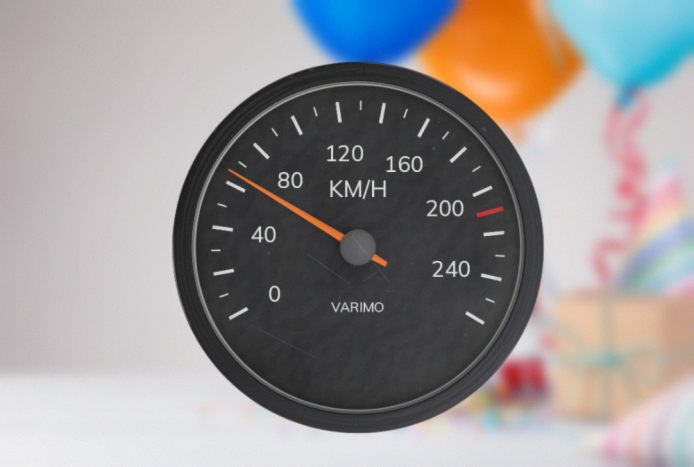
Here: 65 (km/h)
